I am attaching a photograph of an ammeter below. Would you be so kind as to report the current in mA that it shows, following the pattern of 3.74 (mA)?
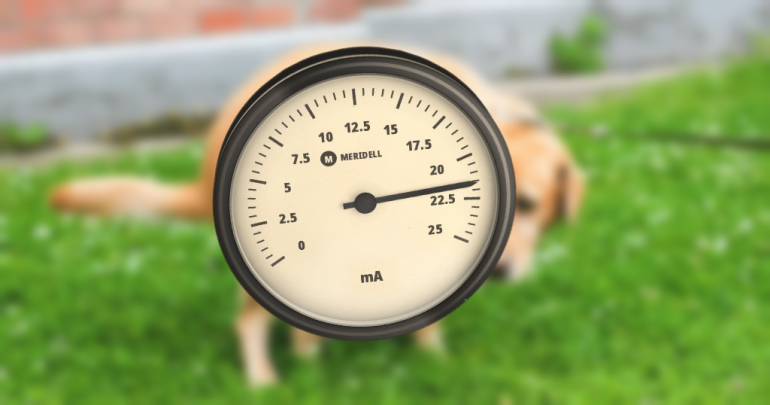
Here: 21.5 (mA)
